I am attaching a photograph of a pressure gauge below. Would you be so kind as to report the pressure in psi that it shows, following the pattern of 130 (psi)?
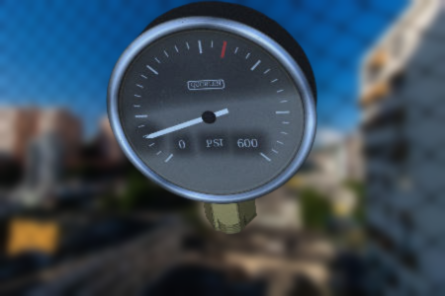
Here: 60 (psi)
